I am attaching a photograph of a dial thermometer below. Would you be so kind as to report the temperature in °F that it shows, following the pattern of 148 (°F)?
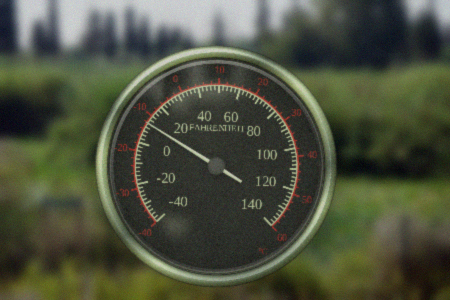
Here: 10 (°F)
